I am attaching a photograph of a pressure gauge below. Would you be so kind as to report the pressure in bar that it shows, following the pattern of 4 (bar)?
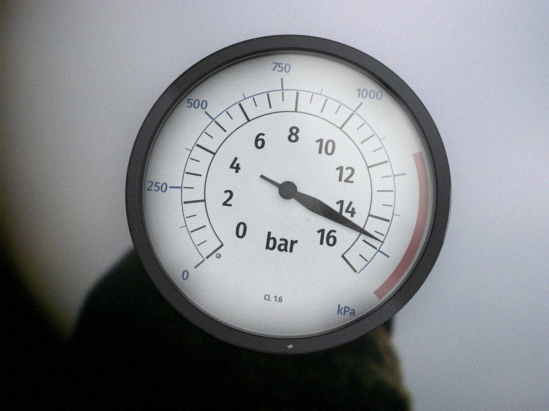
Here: 14.75 (bar)
